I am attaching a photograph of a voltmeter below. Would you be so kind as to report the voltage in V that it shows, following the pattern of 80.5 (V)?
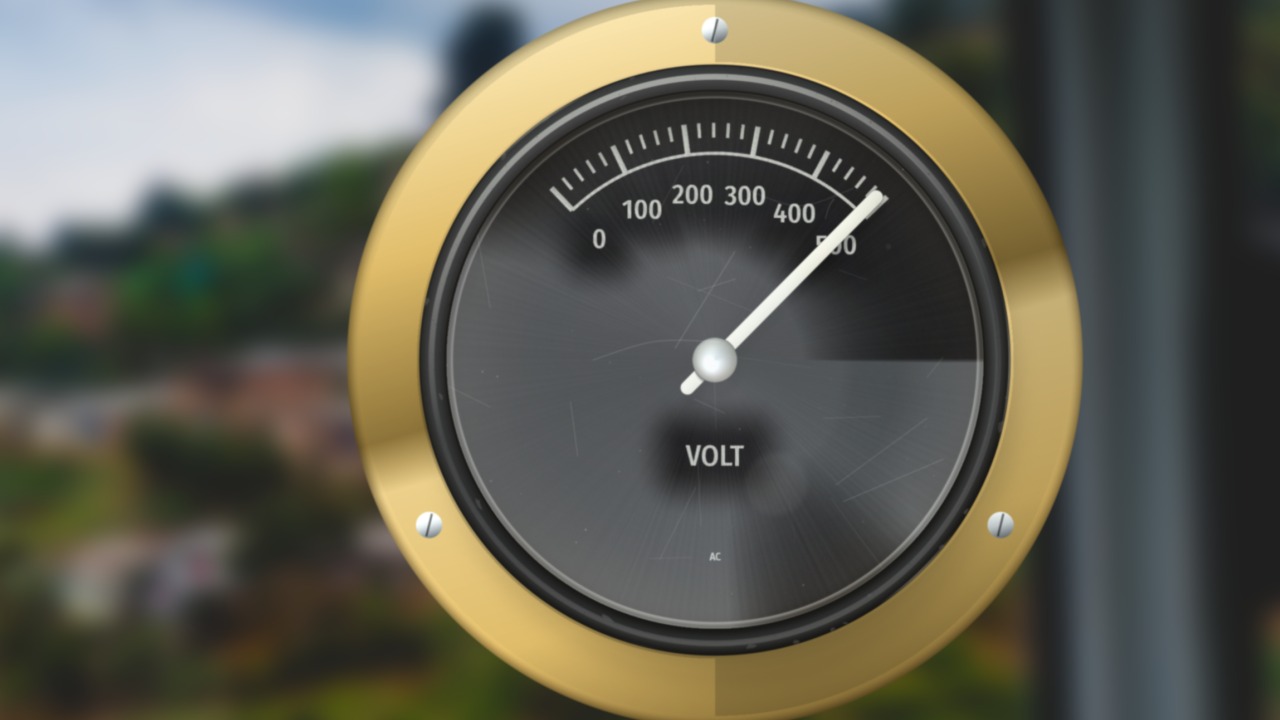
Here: 490 (V)
